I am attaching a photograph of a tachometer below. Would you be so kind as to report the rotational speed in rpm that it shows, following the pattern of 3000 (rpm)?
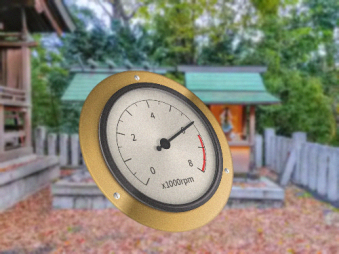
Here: 6000 (rpm)
